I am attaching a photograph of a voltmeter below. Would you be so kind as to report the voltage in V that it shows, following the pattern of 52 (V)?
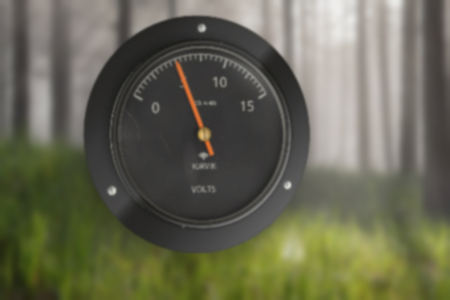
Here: 5 (V)
